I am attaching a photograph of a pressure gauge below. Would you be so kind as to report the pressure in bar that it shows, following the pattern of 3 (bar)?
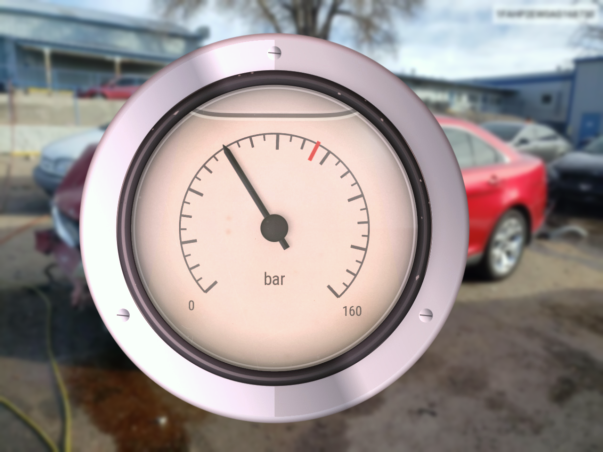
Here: 60 (bar)
